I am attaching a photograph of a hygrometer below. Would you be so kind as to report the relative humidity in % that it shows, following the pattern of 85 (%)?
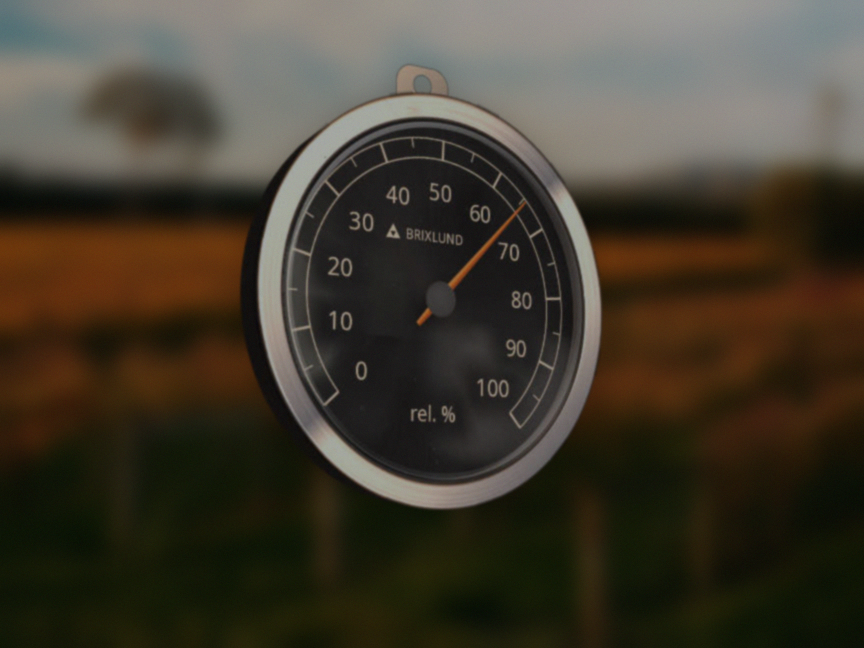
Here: 65 (%)
